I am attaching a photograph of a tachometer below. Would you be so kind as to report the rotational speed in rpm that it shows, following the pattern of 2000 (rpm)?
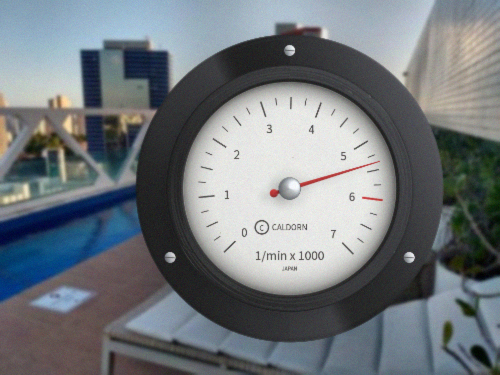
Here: 5375 (rpm)
